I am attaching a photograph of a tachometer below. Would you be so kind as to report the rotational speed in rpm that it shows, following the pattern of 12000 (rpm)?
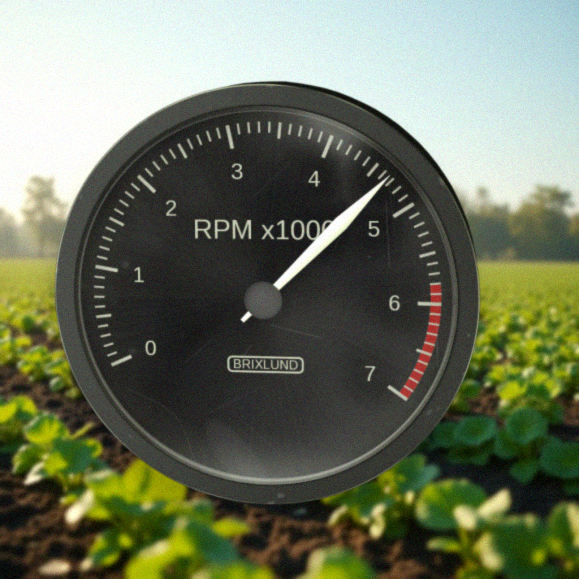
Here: 4650 (rpm)
